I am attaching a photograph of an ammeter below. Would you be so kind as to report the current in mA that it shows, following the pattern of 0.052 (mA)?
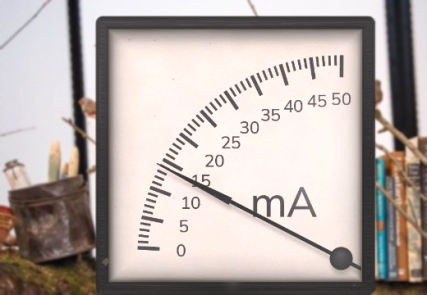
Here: 14 (mA)
